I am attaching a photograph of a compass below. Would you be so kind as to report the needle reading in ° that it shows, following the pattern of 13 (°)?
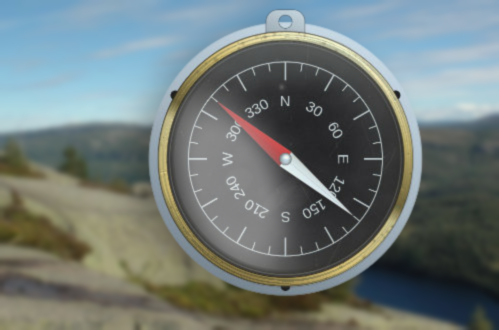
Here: 310 (°)
